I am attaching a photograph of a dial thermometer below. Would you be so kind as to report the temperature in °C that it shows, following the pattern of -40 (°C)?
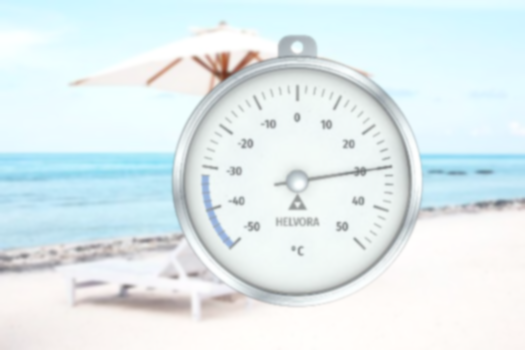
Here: 30 (°C)
